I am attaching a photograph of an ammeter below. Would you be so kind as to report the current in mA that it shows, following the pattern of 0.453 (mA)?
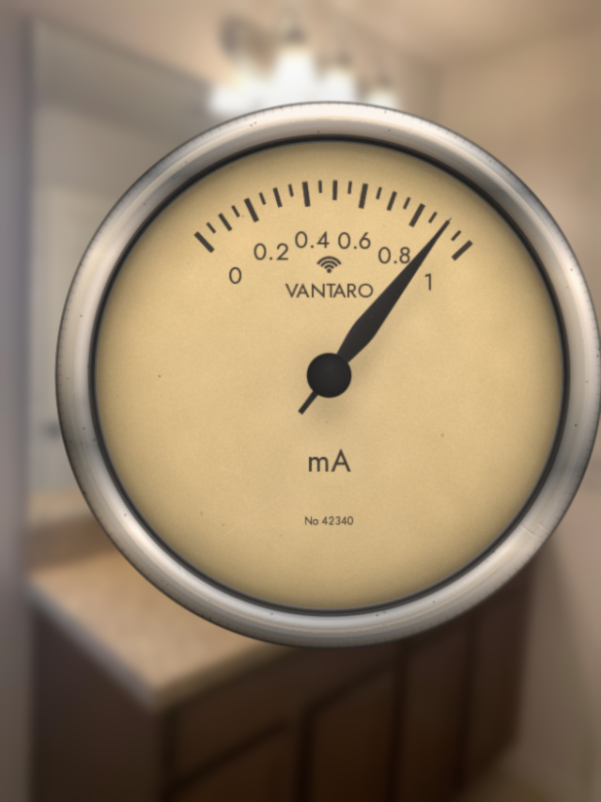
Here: 0.9 (mA)
